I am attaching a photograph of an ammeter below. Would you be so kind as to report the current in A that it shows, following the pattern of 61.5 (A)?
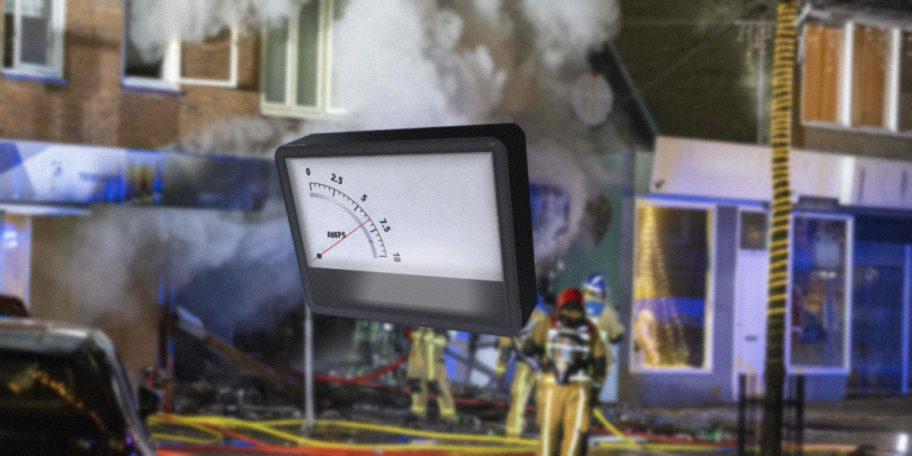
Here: 6.5 (A)
